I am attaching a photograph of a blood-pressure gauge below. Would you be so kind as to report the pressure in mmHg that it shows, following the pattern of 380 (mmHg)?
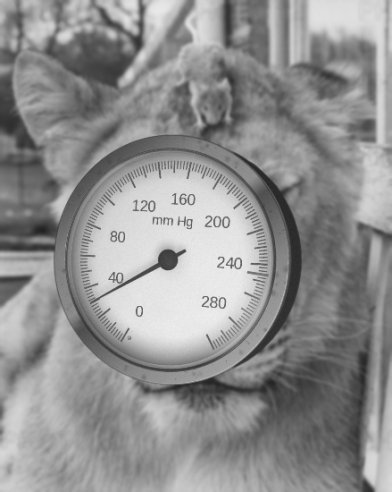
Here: 30 (mmHg)
